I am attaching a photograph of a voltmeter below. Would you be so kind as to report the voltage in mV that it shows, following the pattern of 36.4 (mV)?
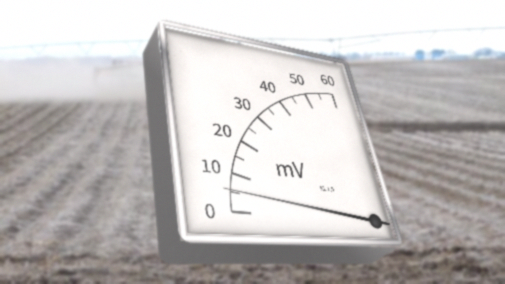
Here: 5 (mV)
